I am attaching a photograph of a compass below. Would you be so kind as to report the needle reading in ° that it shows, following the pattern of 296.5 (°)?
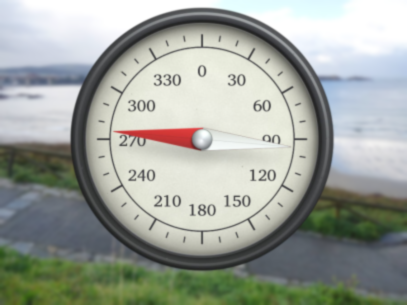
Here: 275 (°)
